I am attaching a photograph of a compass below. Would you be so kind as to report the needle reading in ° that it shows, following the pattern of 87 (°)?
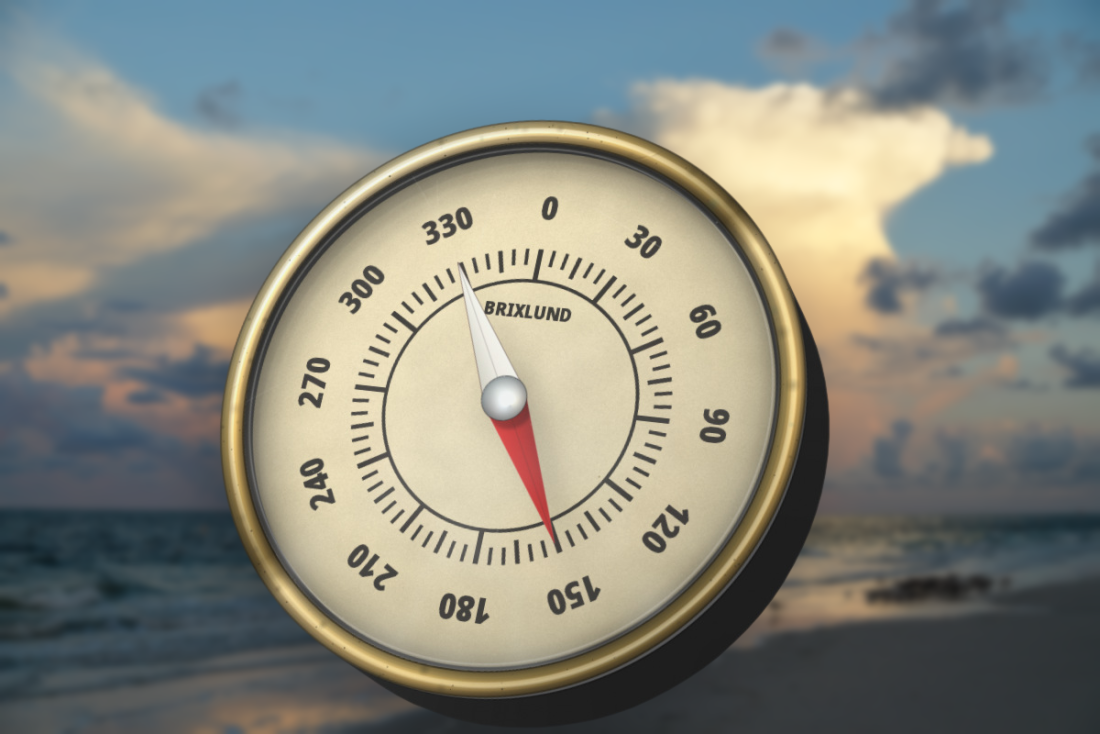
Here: 150 (°)
